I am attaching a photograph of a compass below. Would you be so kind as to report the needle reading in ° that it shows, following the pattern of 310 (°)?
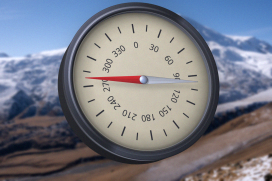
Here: 277.5 (°)
